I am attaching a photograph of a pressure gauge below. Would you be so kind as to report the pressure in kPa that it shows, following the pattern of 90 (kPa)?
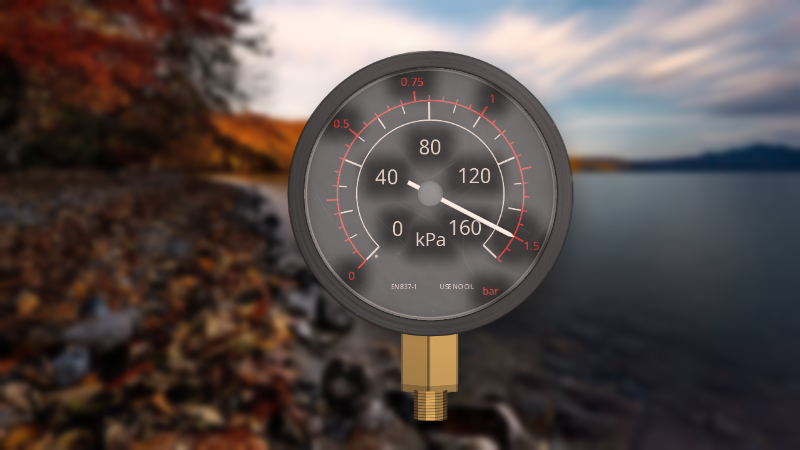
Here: 150 (kPa)
